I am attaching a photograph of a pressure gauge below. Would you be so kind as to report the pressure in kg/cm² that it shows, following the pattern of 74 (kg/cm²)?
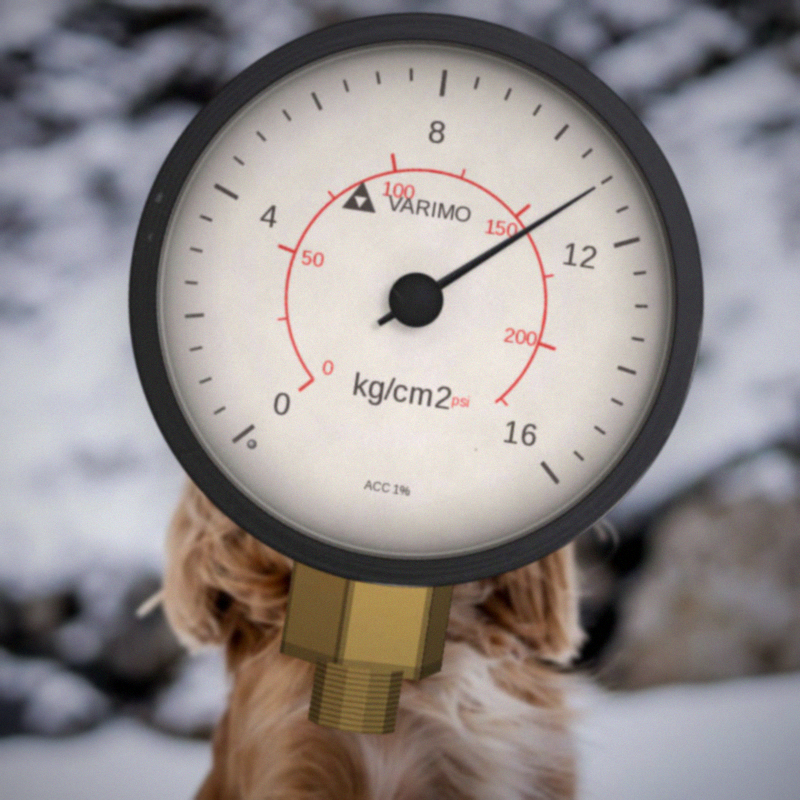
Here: 11 (kg/cm²)
